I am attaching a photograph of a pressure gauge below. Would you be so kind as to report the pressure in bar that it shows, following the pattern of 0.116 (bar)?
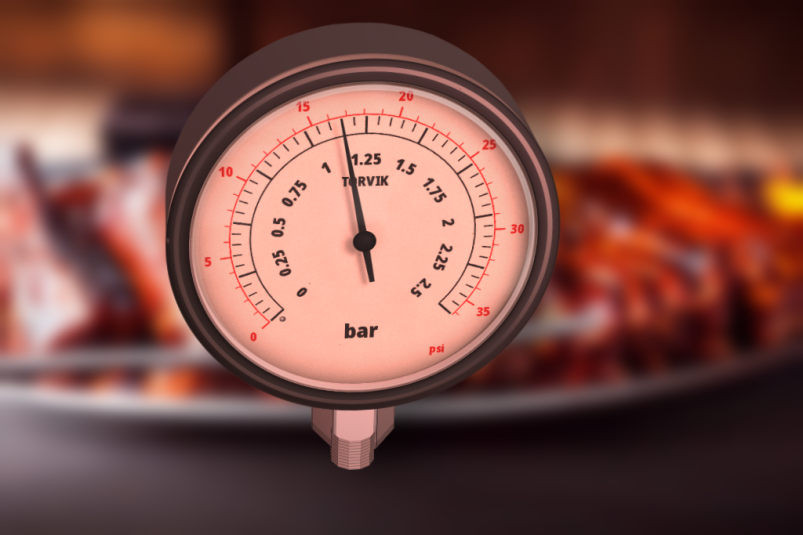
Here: 1.15 (bar)
